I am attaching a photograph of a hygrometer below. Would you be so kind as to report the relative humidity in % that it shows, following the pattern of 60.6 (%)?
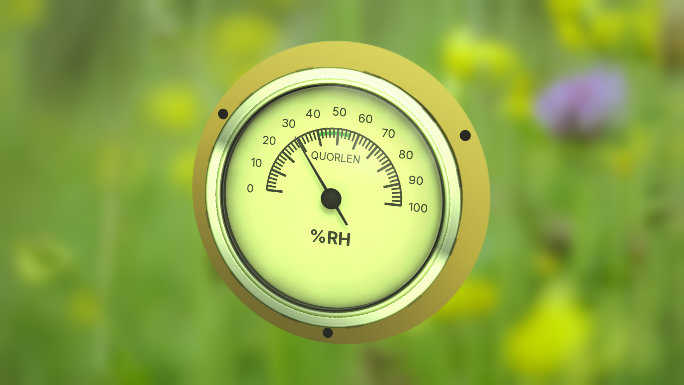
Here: 30 (%)
